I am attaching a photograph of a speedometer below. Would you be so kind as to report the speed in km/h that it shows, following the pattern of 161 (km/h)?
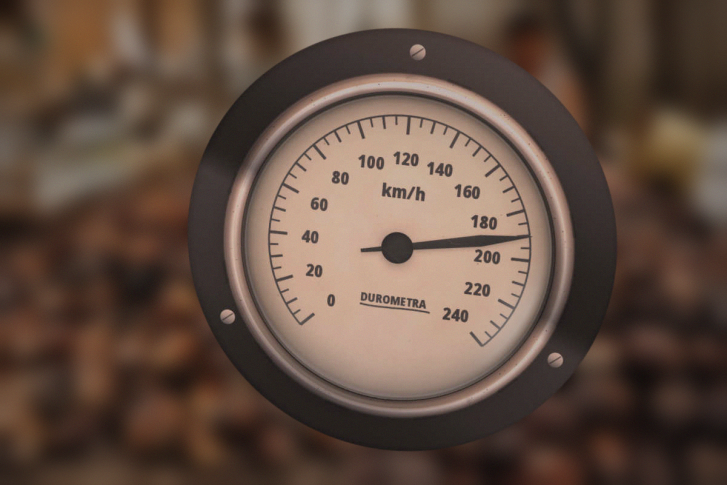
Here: 190 (km/h)
